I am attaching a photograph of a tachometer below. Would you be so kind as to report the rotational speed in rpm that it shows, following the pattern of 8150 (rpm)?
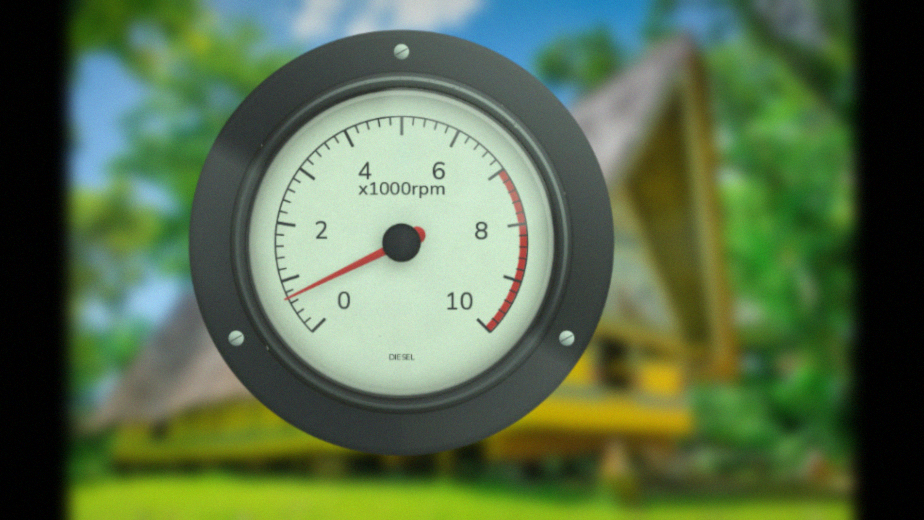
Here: 700 (rpm)
